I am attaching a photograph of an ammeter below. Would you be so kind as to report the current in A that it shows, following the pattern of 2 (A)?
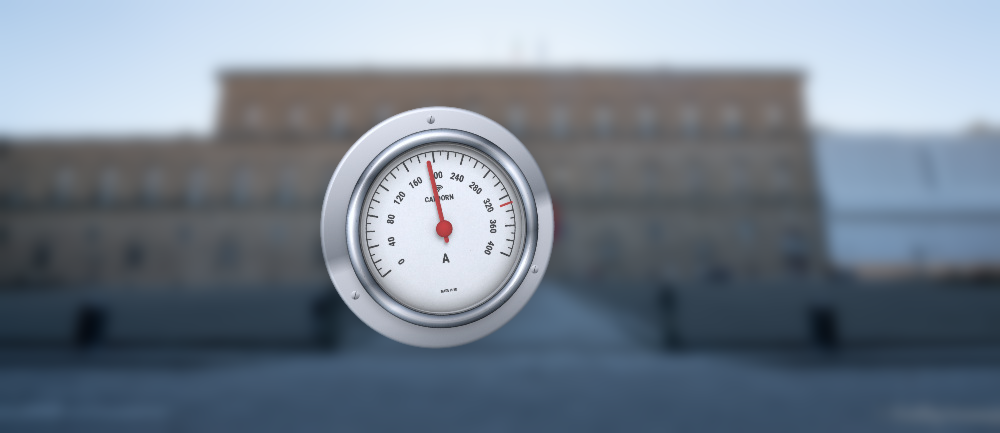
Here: 190 (A)
